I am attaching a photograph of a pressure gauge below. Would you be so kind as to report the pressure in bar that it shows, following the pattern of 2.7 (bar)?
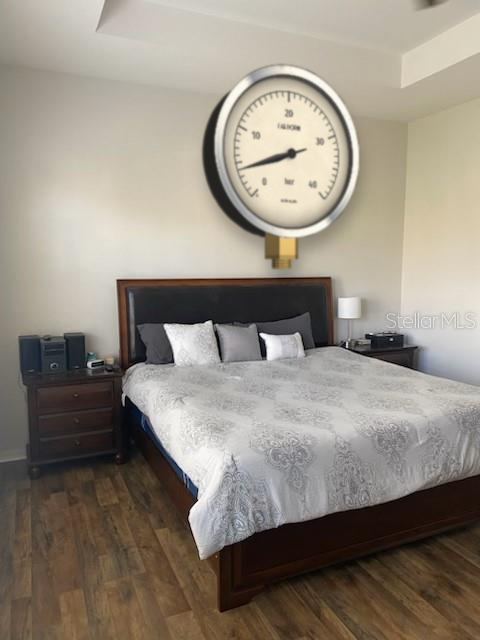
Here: 4 (bar)
